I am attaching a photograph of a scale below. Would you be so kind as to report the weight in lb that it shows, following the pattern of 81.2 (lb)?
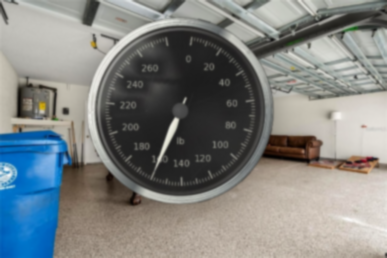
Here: 160 (lb)
